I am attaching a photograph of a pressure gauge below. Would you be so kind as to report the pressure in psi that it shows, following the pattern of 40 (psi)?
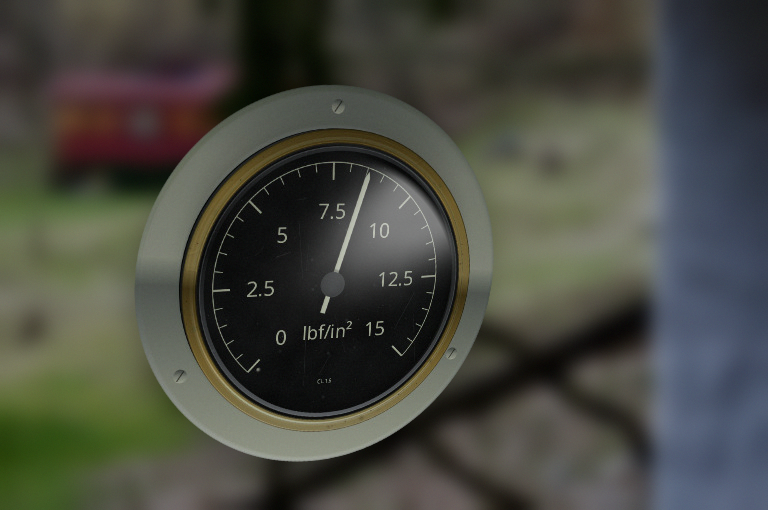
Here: 8.5 (psi)
